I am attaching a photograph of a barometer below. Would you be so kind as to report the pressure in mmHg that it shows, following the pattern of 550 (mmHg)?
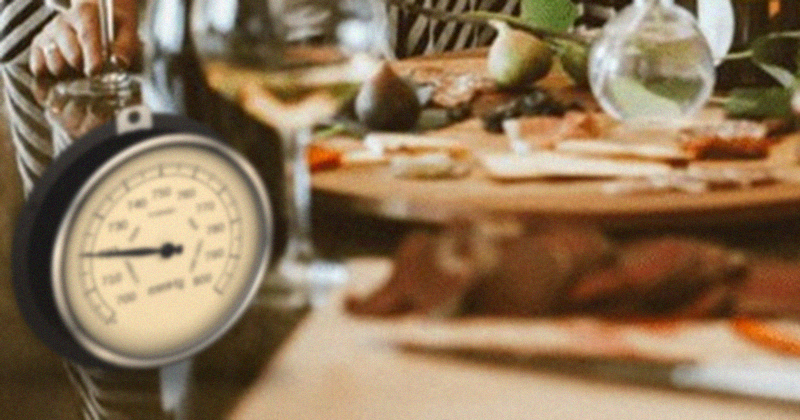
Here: 720 (mmHg)
